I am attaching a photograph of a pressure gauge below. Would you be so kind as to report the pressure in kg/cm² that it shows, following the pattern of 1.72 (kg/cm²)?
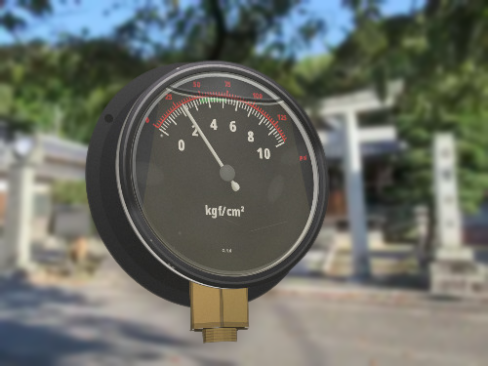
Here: 2 (kg/cm²)
